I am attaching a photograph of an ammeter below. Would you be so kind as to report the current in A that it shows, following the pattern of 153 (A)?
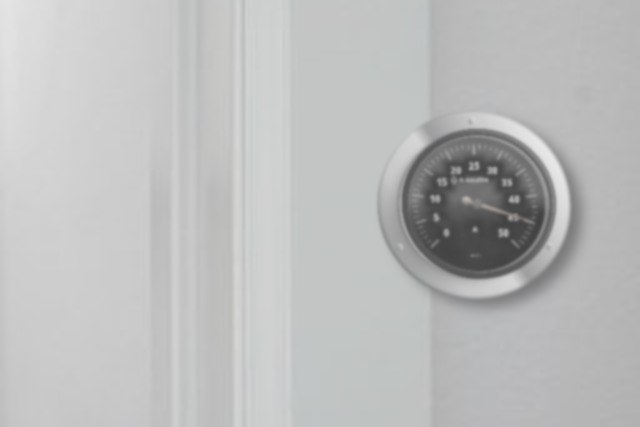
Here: 45 (A)
